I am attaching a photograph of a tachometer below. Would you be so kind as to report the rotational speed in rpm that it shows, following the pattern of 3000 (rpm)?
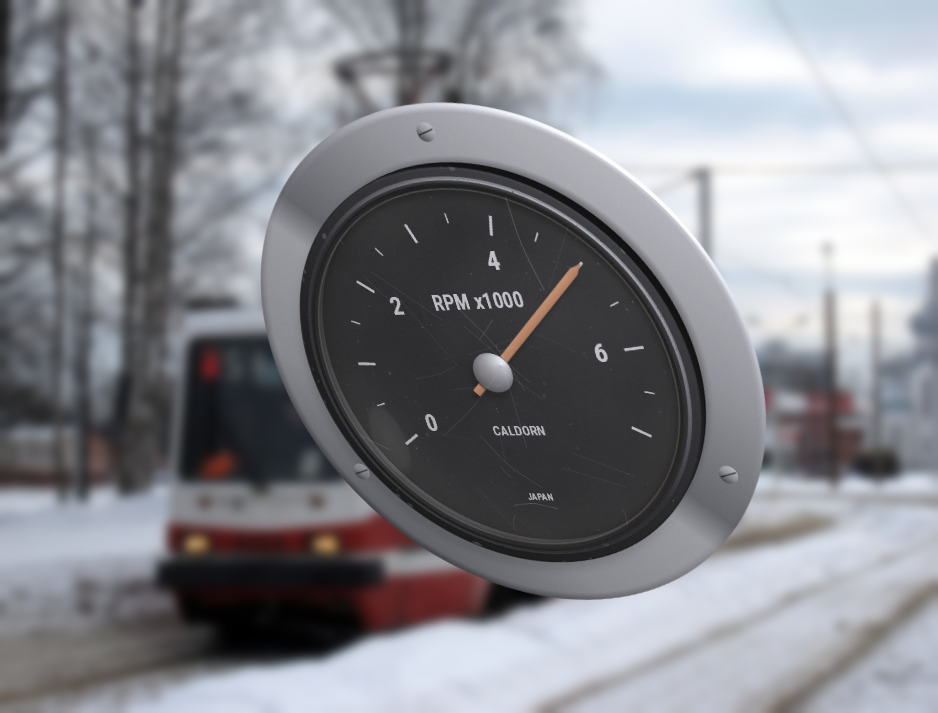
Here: 5000 (rpm)
